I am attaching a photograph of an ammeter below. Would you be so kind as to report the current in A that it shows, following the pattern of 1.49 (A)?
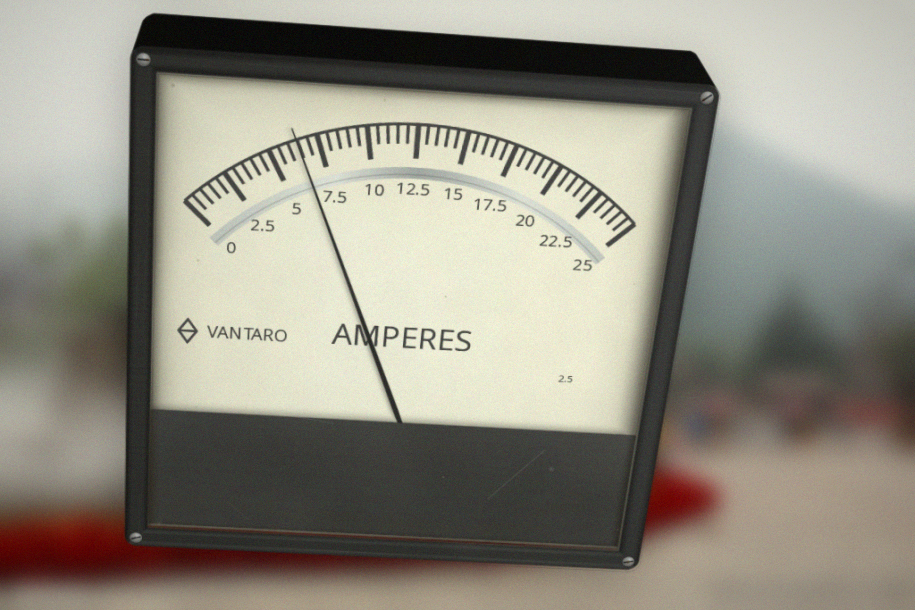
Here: 6.5 (A)
